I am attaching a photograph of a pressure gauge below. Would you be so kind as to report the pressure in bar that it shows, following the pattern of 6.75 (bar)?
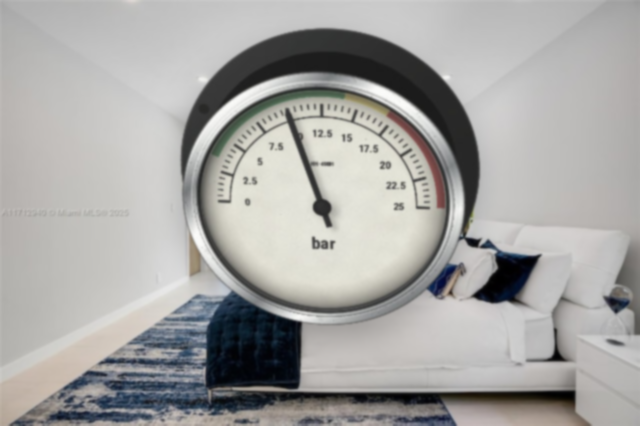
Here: 10 (bar)
